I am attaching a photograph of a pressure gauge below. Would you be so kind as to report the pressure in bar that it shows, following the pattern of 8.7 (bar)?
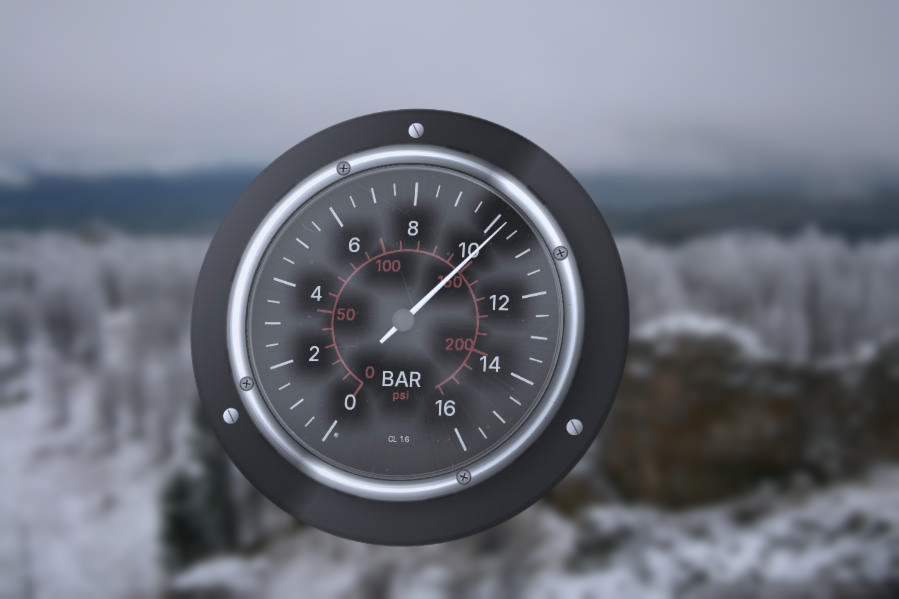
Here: 10.25 (bar)
